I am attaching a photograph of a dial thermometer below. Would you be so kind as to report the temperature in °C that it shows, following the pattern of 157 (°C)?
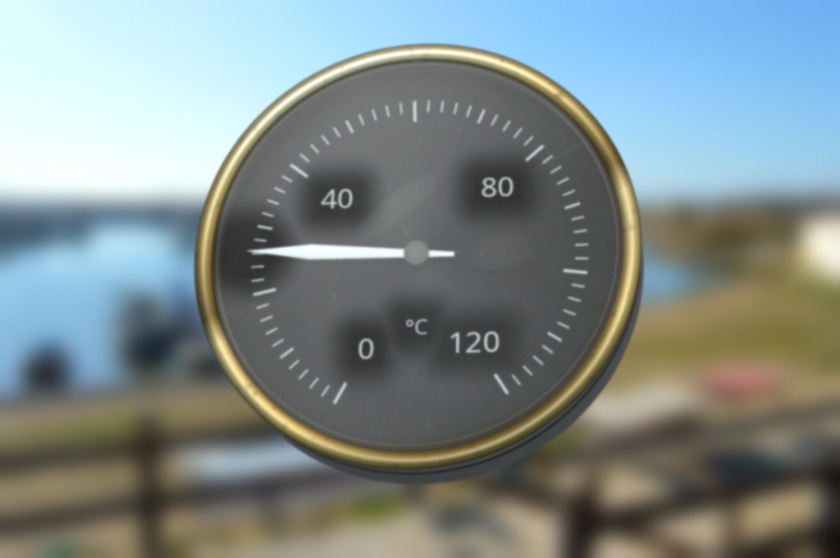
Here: 26 (°C)
